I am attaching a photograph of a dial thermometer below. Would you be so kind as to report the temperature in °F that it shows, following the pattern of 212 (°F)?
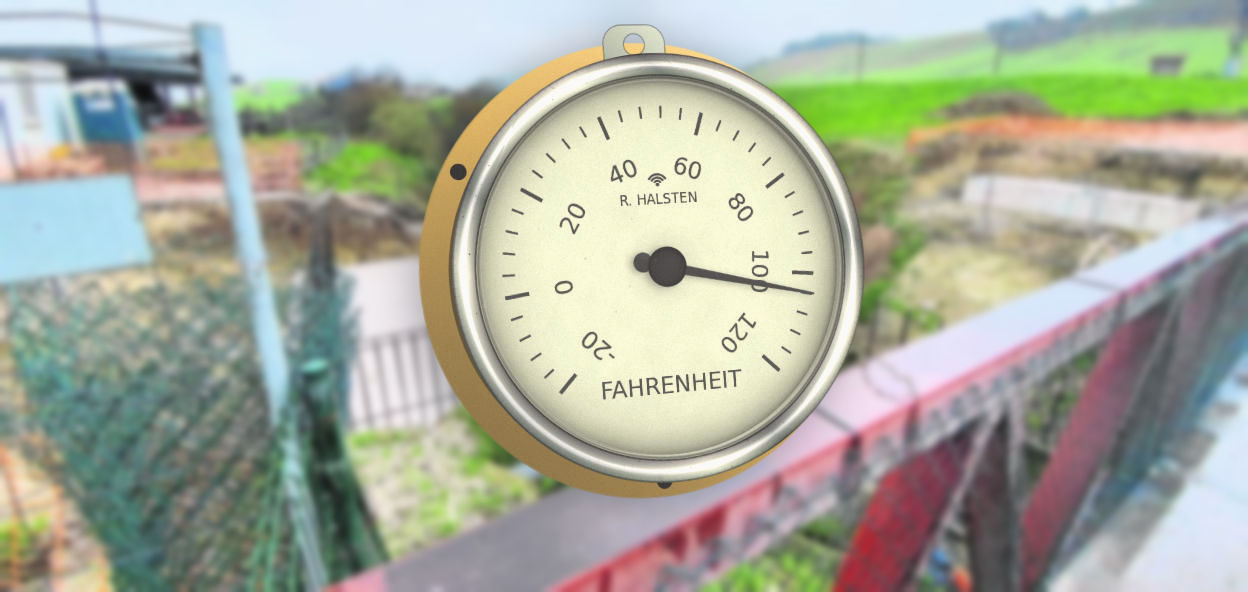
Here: 104 (°F)
